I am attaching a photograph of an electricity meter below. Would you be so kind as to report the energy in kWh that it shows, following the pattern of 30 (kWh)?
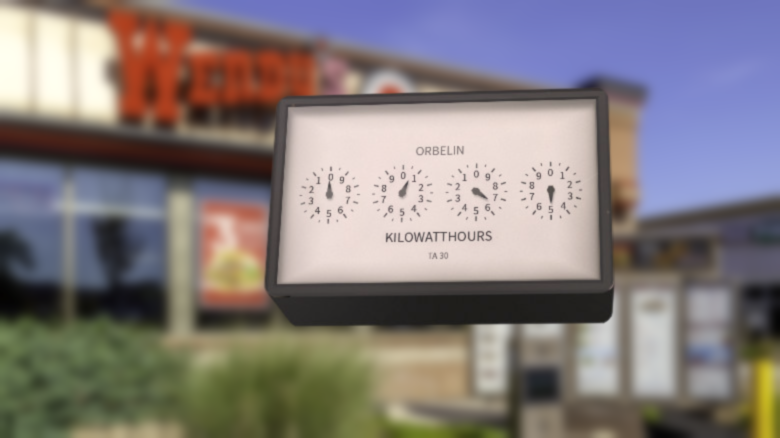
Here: 65 (kWh)
